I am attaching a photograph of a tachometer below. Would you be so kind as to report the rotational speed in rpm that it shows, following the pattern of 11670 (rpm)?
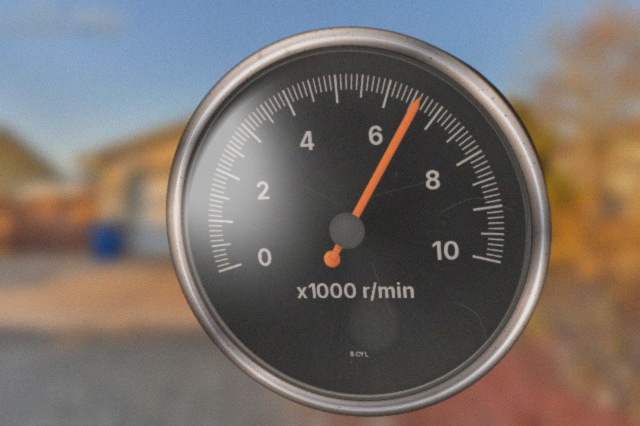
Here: 6600 (rpm)
